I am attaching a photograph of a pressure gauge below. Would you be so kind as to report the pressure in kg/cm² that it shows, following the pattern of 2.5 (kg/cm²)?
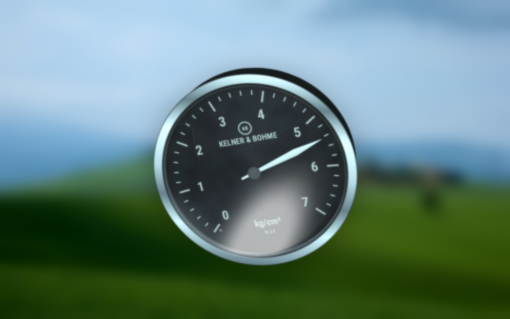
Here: 5.4 (kg/cm²)
